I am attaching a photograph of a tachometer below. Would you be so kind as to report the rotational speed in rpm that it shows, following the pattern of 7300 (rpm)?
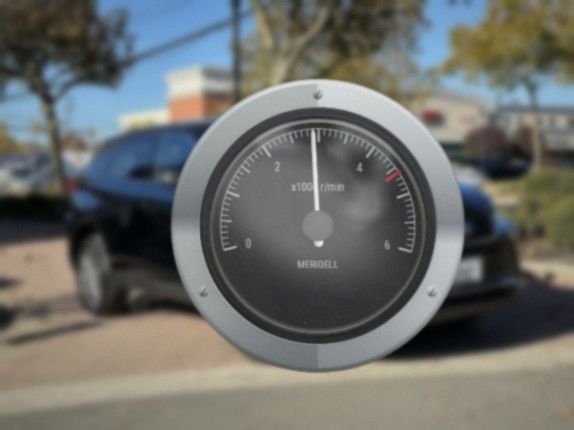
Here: 2900 (rpm)
